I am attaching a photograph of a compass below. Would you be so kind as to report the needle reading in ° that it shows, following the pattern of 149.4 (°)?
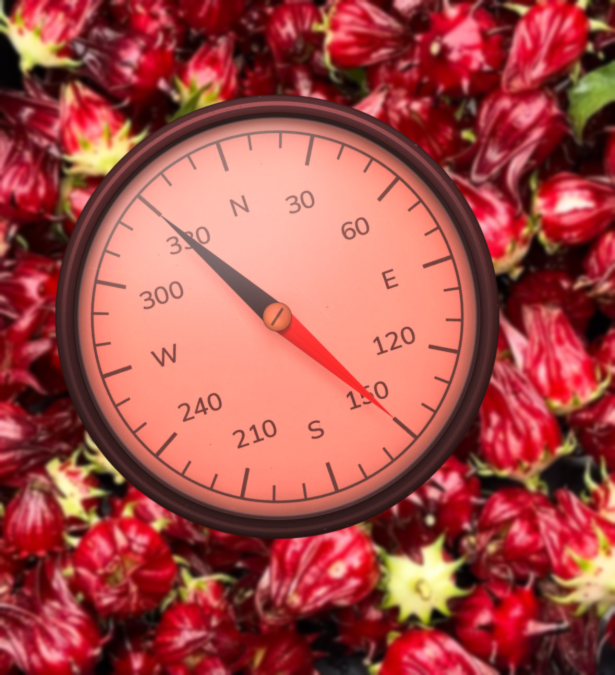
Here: 150 (°)
